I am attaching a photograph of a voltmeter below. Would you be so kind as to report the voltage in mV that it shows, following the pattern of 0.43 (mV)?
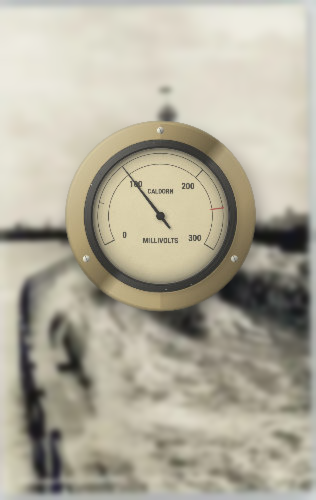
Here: 100 (mV)
